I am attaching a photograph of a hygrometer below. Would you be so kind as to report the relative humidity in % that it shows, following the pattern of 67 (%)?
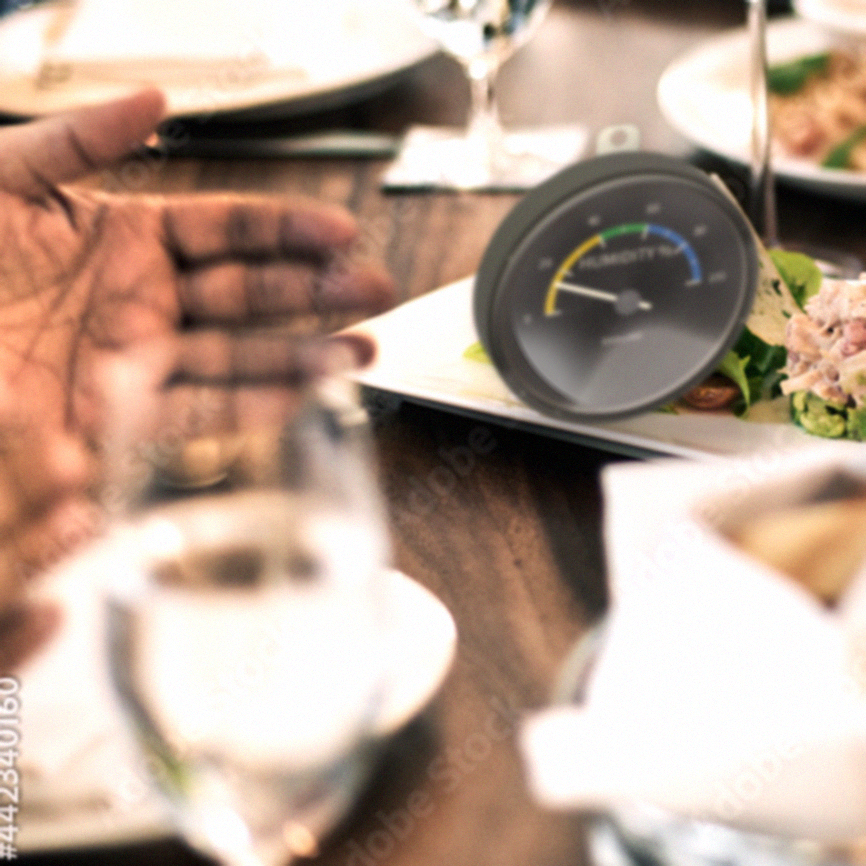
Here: 15 (%)
